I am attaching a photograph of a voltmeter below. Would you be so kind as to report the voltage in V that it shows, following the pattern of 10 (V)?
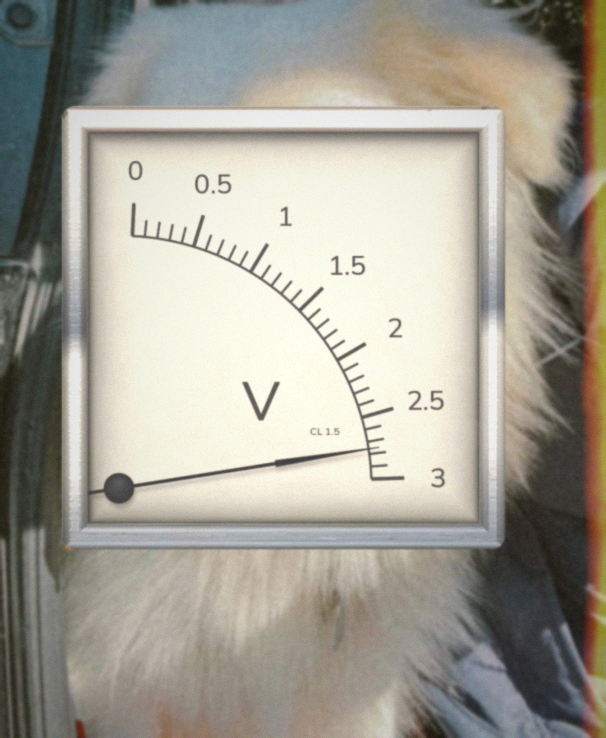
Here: 2.75 (V)
